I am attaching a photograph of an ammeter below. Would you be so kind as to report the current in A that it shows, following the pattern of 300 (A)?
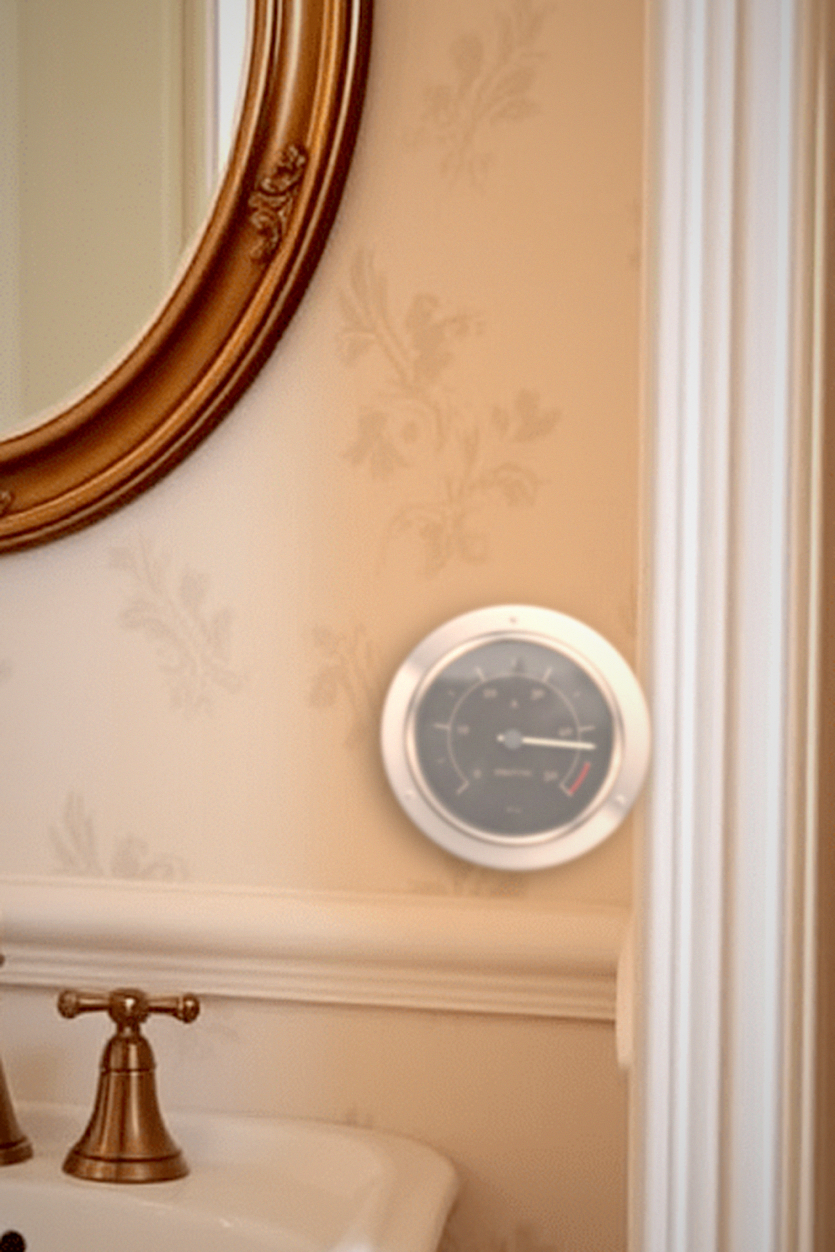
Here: 42.5 (A)
